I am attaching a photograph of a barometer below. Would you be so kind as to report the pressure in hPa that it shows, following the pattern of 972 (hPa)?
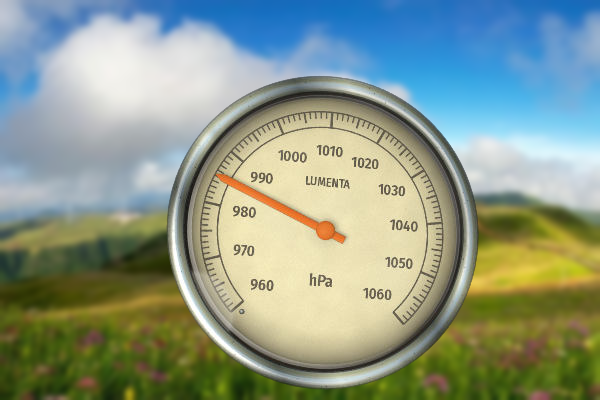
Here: 985 (hPa)
